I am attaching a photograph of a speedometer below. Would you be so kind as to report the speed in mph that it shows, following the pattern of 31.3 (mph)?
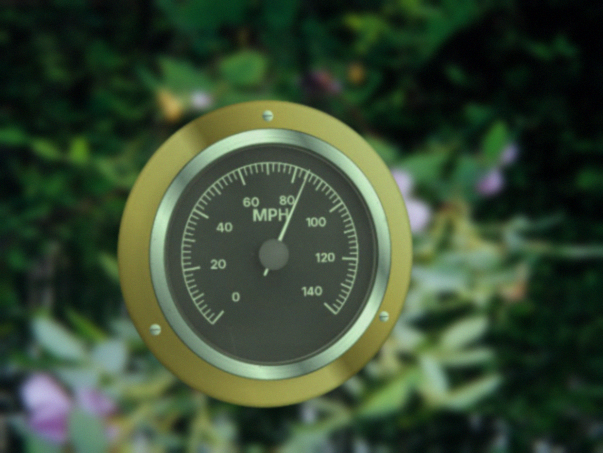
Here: 84 (mph)
